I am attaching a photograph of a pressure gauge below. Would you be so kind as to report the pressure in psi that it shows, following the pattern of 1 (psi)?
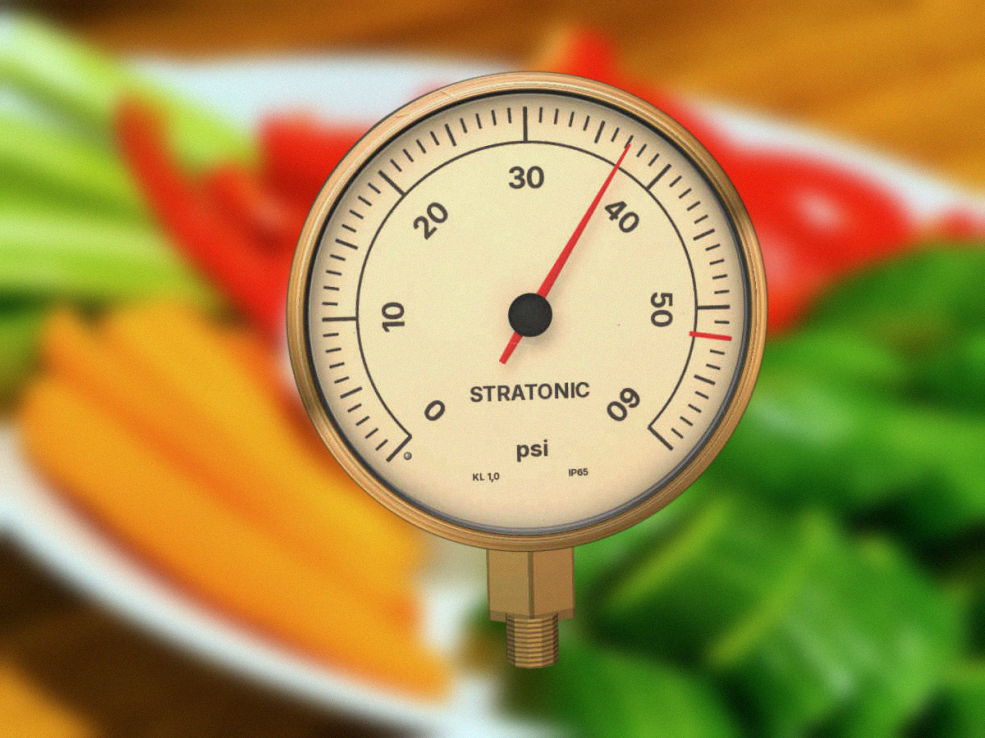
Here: 37 (psi)
